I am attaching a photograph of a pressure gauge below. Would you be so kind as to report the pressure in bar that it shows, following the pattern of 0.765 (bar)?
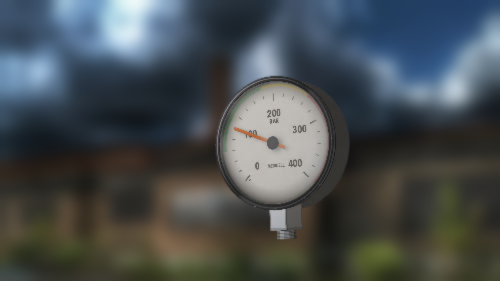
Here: 100 (bar)
